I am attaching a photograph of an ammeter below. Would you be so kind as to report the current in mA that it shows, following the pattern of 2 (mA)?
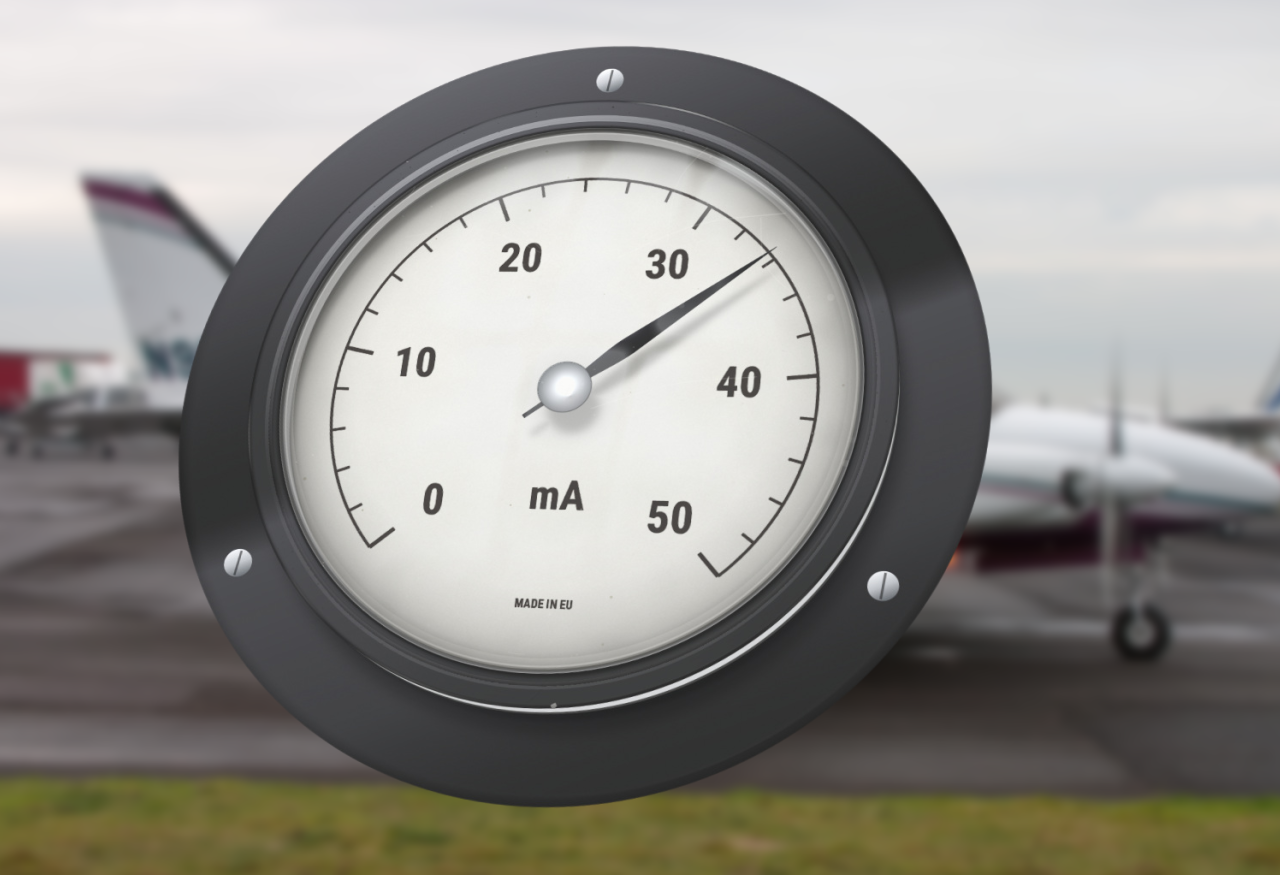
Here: 34 (mA)
